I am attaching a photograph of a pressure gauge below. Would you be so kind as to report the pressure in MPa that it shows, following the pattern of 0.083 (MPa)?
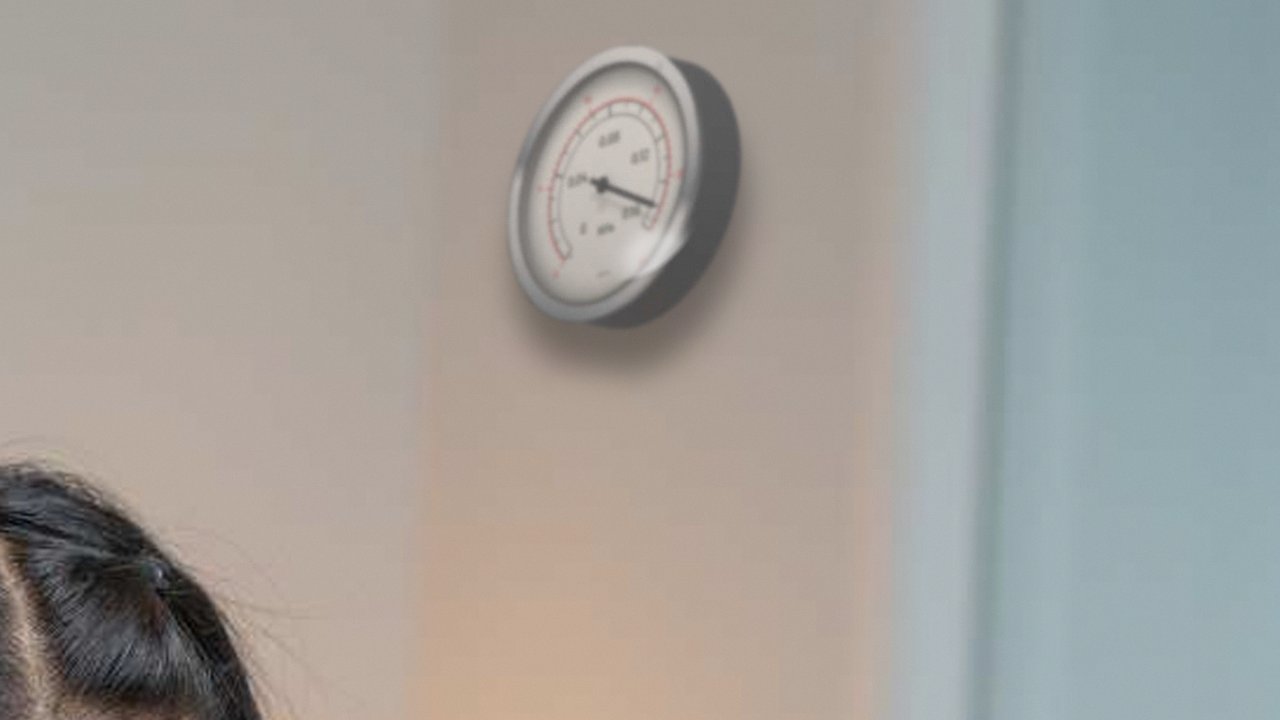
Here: 0.15 (MPa)
